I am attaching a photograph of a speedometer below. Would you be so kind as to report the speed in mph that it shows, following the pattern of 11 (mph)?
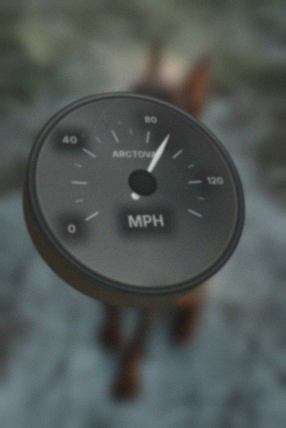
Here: 90 (mph)
